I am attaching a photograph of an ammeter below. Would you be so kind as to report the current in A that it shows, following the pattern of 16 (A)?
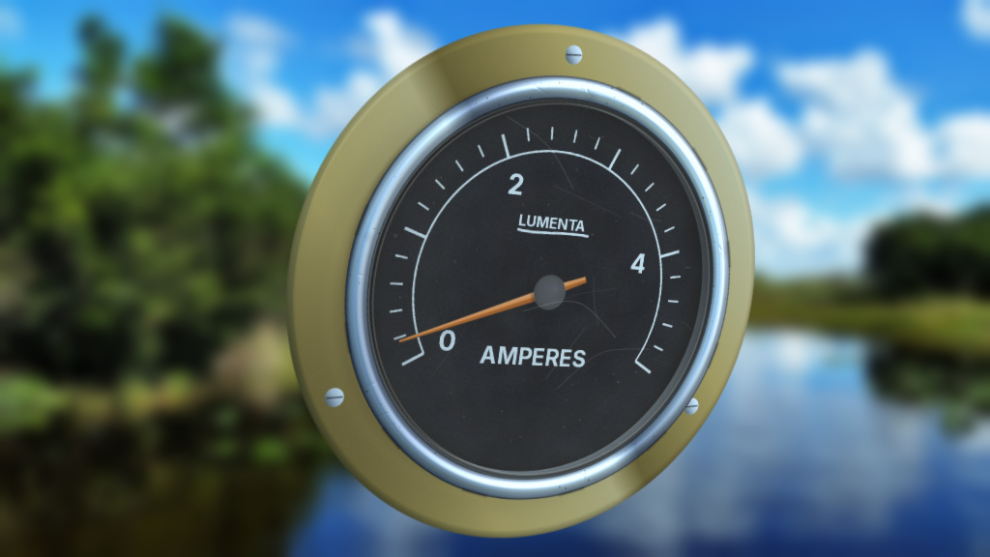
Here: 0.2 (A)
